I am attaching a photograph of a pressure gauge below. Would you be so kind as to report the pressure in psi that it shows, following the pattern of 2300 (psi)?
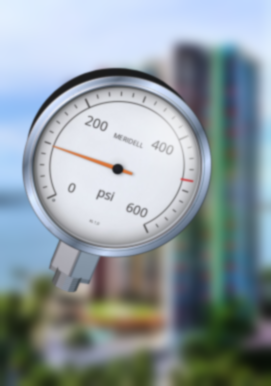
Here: 100 (psi)
